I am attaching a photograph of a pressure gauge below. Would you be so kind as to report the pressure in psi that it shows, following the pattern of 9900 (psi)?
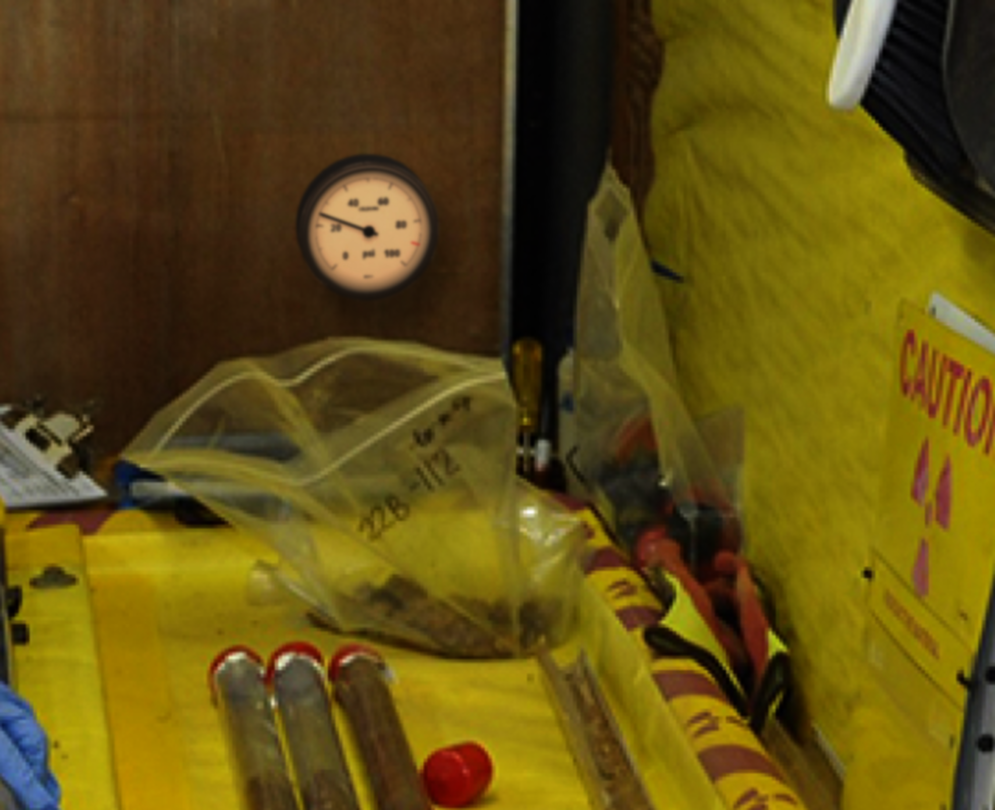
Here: 25 (psi)
